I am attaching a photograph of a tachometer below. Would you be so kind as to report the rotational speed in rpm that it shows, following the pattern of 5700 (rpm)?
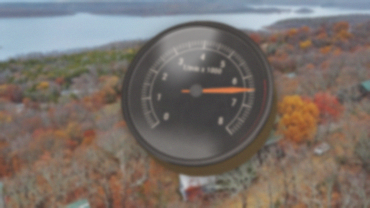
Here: 6500 (rpm)
